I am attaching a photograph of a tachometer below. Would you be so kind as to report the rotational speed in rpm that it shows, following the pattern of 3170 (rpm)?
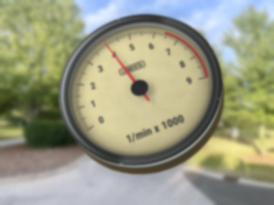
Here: 4000 (rpm)
